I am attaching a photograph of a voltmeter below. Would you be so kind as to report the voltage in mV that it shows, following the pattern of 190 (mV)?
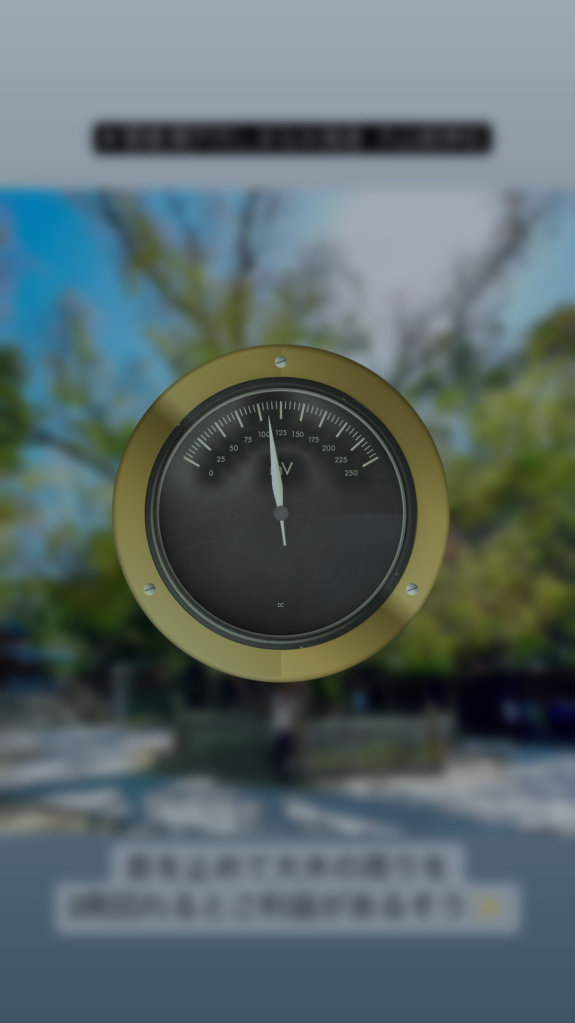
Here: 110 (mV)
